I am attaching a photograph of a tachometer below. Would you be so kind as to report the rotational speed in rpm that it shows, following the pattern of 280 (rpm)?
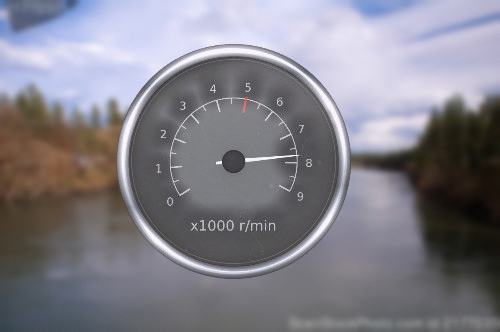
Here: 7750 (rpm)
